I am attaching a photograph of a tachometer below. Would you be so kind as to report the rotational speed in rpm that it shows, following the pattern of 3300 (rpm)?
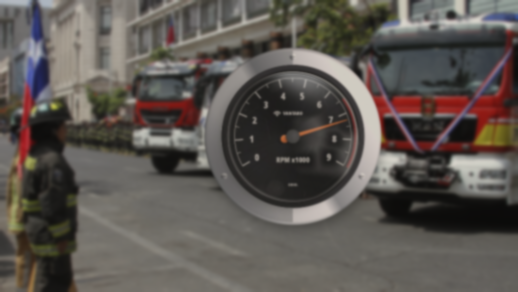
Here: 7250 (rpm)
